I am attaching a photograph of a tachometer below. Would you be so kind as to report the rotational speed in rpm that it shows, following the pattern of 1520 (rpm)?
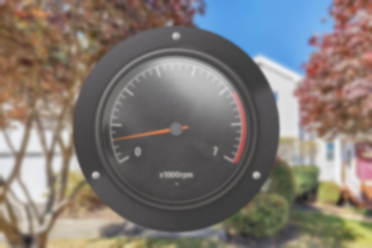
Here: 600 (rpm)
